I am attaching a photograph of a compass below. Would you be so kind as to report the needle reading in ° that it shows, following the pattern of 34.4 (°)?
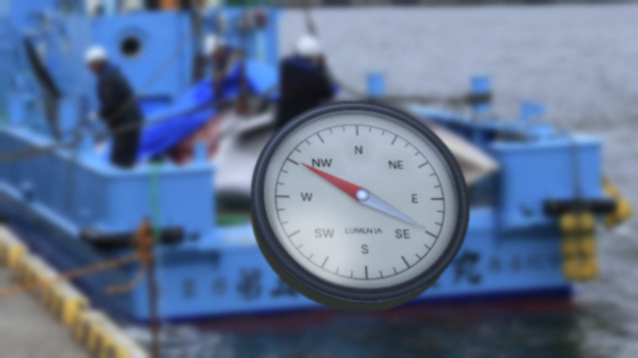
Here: 300 (°)
